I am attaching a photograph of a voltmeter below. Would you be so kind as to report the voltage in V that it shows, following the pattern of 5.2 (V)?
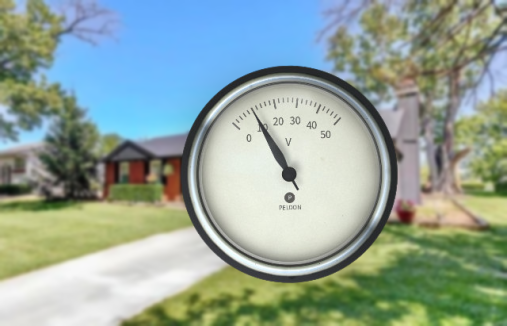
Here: 10 (V)
